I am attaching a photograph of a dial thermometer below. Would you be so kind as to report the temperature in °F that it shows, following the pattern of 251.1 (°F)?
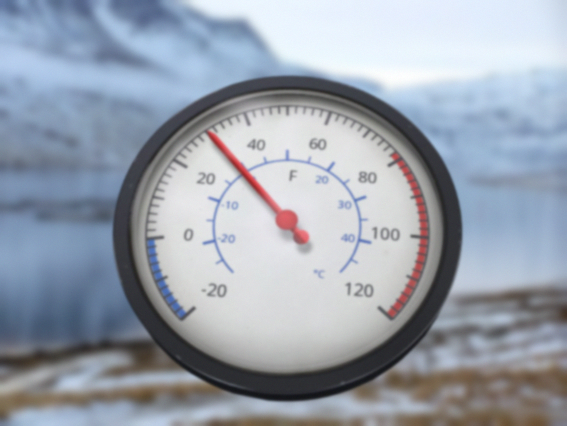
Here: 30 (°F)
